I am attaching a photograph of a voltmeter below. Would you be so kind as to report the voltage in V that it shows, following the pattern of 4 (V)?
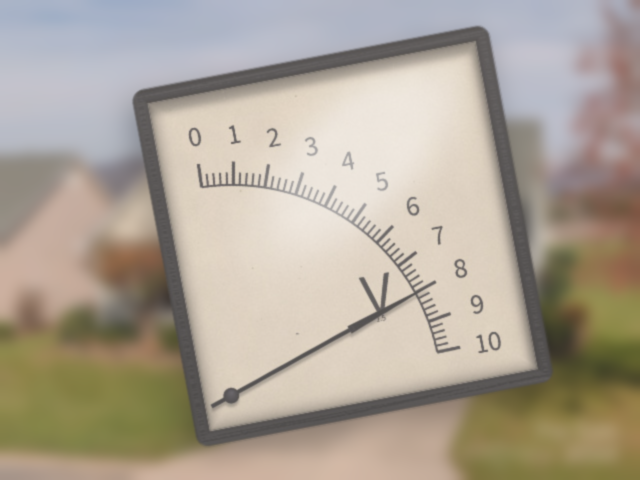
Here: 8 (V)
